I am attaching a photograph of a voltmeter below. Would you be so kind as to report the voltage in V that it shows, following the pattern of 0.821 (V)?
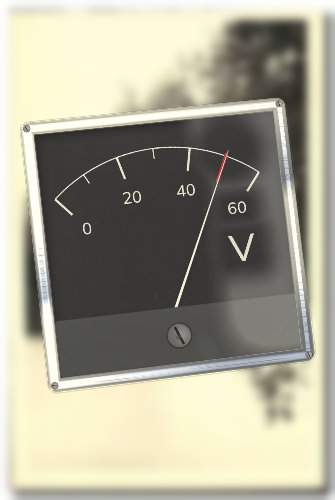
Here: 50 (V)
